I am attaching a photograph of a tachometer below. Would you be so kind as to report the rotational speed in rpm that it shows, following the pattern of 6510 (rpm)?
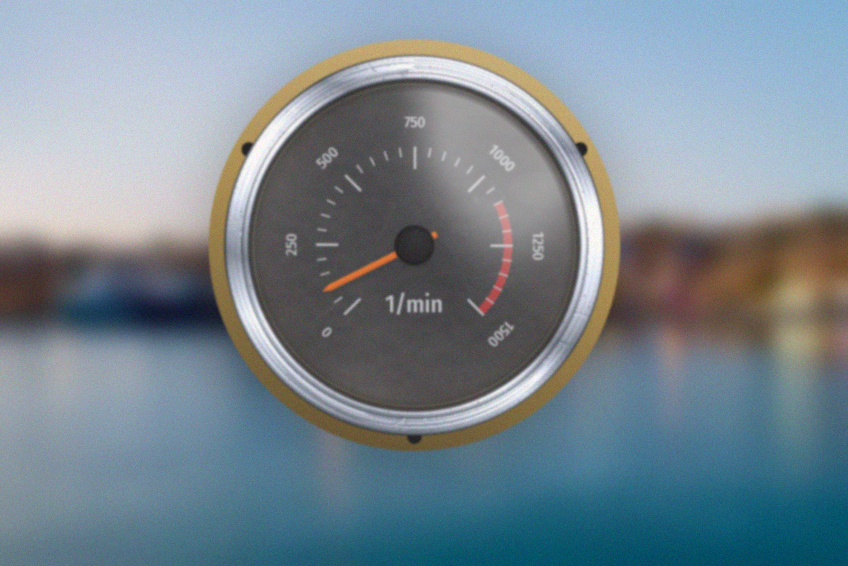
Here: 100 (rpm)
